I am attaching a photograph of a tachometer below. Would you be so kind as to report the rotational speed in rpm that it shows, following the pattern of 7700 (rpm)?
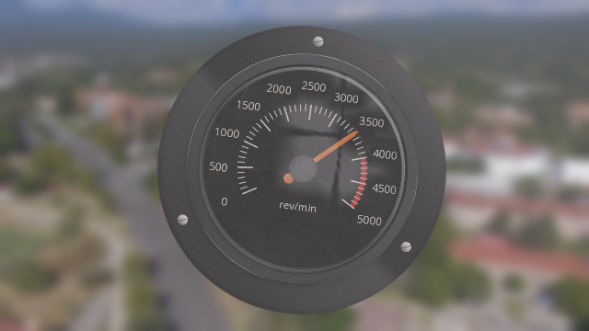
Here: 3500 (rpm)
